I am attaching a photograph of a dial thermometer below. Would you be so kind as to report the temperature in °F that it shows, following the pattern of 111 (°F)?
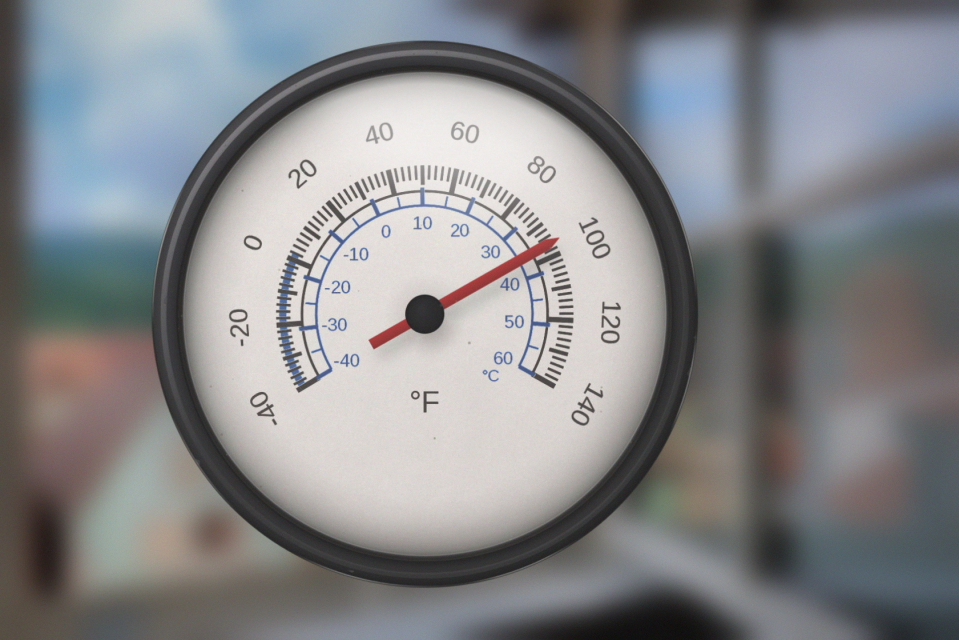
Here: 96 (°F)
